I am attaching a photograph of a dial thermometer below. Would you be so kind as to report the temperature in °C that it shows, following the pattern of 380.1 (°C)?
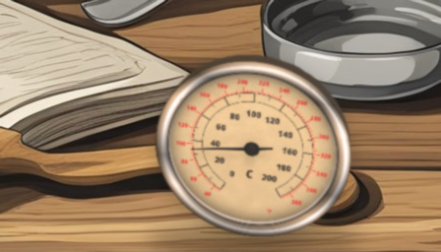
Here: 35 (°C)
